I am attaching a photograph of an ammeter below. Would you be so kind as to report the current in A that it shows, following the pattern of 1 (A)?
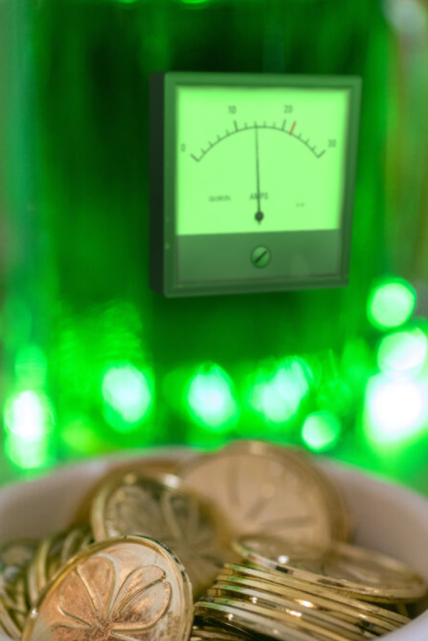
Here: 14 (A)
